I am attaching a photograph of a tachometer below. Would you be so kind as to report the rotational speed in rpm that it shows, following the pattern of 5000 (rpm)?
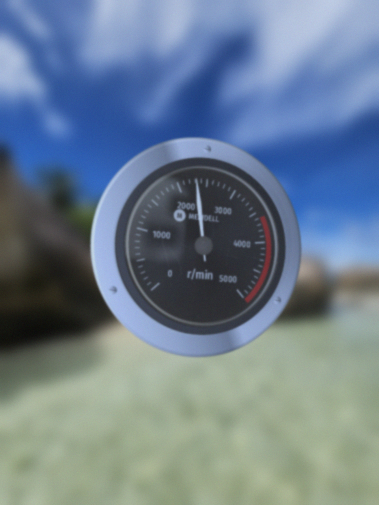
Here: 2300 (rpm)
